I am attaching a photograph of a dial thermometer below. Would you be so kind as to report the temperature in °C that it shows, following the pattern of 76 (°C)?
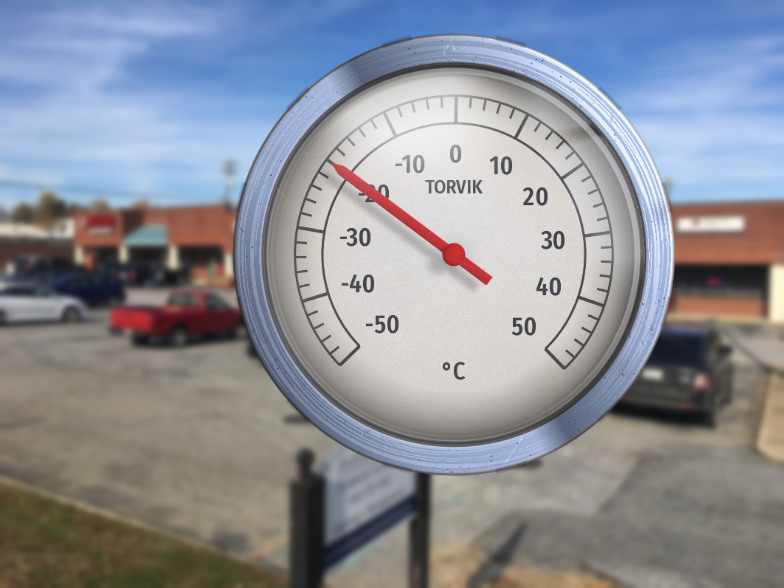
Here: -20 (°C)
